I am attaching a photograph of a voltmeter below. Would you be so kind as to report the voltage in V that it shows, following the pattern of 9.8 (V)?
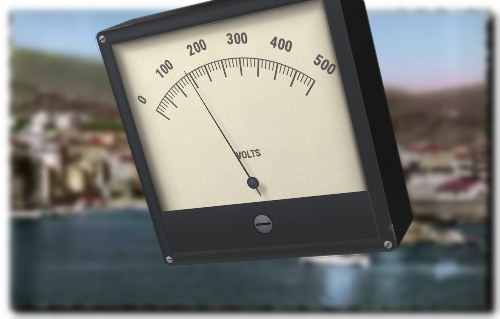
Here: 150 (V)
